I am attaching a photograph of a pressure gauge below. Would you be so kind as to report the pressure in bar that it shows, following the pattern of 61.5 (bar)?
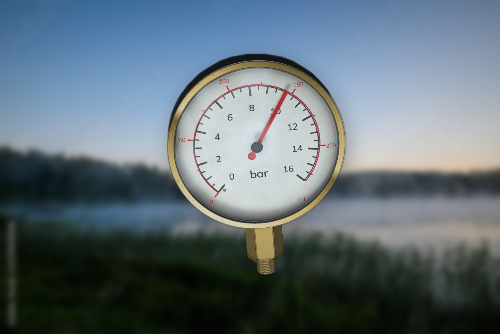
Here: 10 (bar)
